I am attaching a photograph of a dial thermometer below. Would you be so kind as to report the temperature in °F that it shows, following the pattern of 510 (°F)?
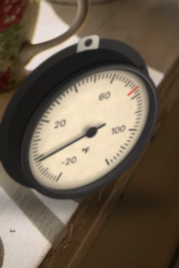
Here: 0 (°F)
